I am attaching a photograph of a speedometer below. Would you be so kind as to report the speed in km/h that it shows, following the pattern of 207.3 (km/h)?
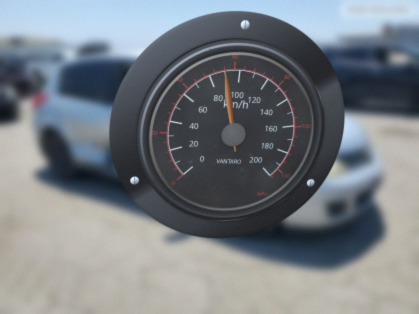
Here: 90 (km/h)
